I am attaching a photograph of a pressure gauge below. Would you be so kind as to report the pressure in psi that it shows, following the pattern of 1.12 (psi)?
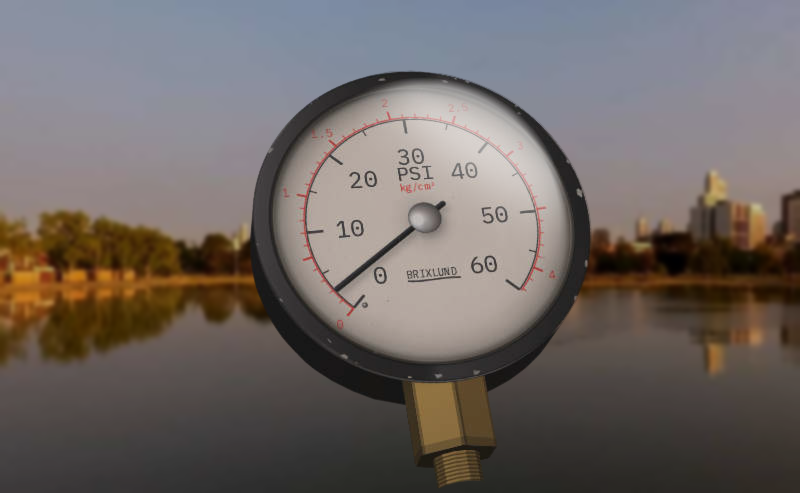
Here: 2.5 (psi)
